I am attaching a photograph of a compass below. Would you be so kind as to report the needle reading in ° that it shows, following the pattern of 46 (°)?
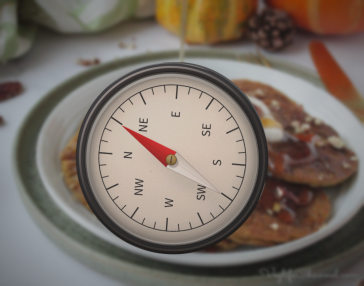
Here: 30 (°)
